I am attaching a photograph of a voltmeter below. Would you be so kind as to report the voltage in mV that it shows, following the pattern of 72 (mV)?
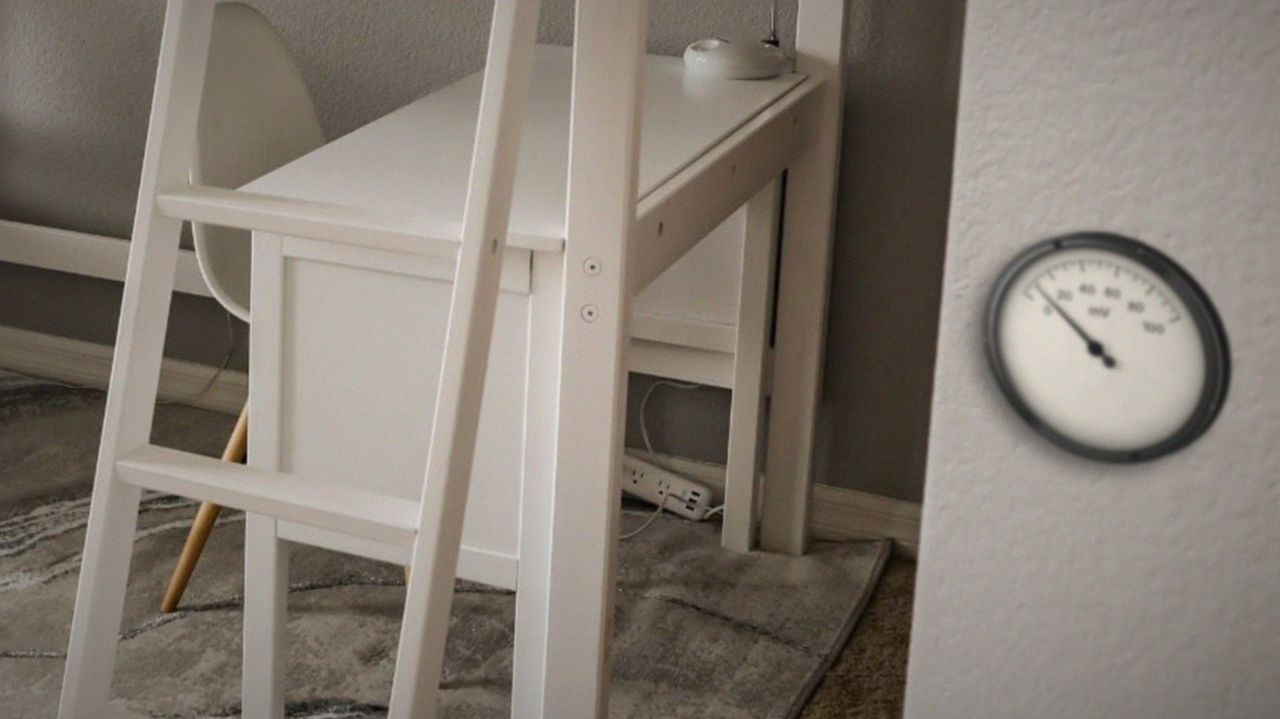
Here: 10 (mV)
